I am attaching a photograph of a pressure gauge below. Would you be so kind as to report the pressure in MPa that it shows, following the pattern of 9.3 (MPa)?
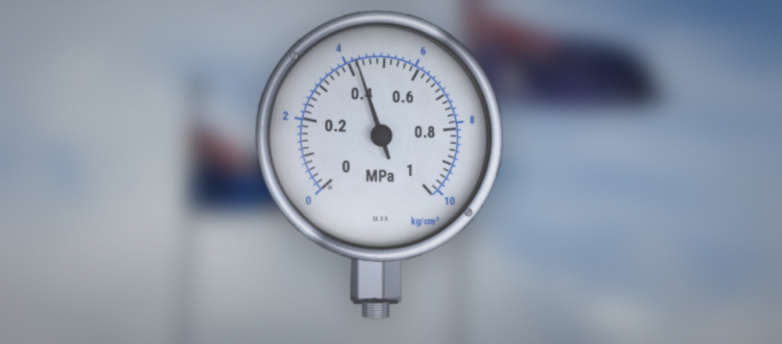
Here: 0.42 (MPa)
